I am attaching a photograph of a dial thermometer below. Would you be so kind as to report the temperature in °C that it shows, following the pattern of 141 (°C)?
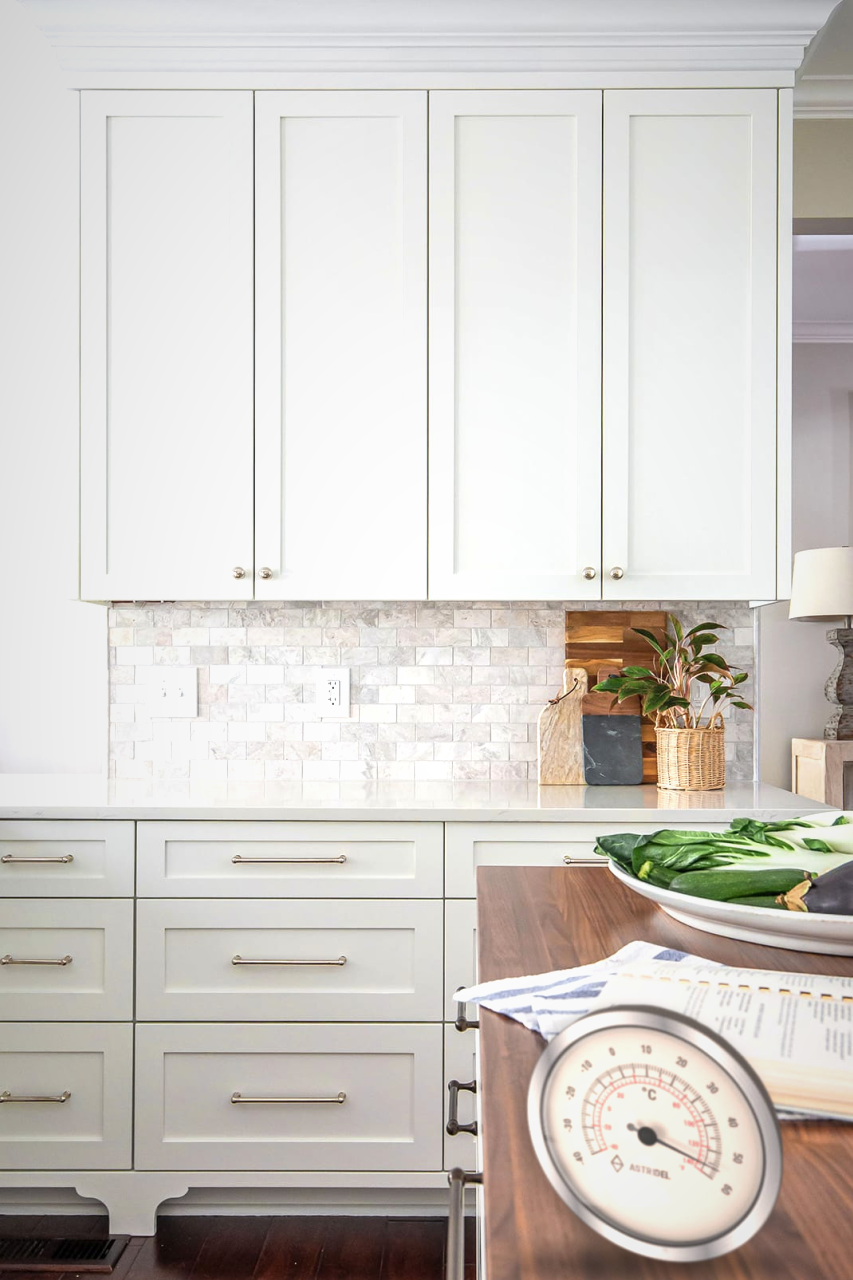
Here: 55 (°C)
